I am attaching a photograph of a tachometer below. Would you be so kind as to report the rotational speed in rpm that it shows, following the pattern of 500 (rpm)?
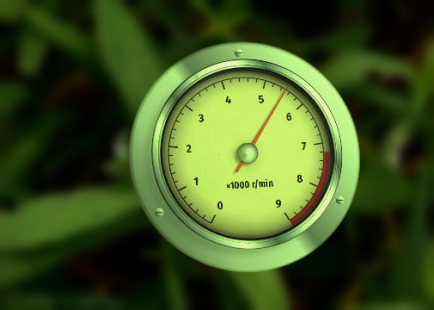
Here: 5500 (rpm)
